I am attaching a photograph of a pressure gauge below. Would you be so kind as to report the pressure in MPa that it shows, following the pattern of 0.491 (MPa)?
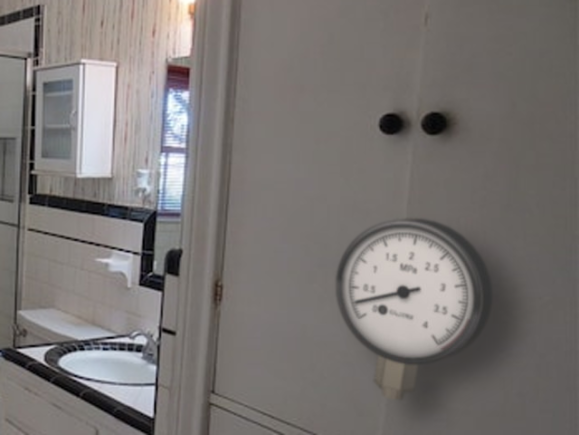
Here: 0.25 (MPa)
